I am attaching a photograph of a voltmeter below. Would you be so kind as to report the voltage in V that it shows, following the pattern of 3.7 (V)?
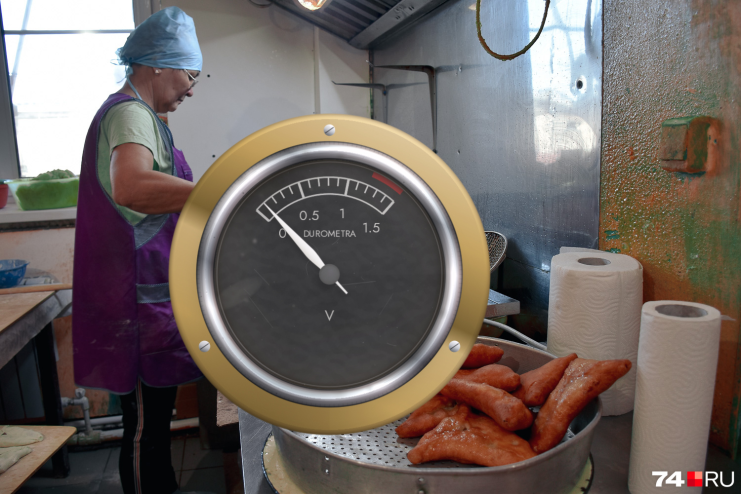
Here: 0.1 (V)
